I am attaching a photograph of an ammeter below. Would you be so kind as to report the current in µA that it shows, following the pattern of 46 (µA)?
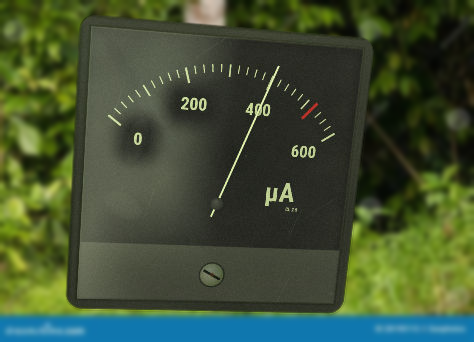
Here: 400 (µA)
